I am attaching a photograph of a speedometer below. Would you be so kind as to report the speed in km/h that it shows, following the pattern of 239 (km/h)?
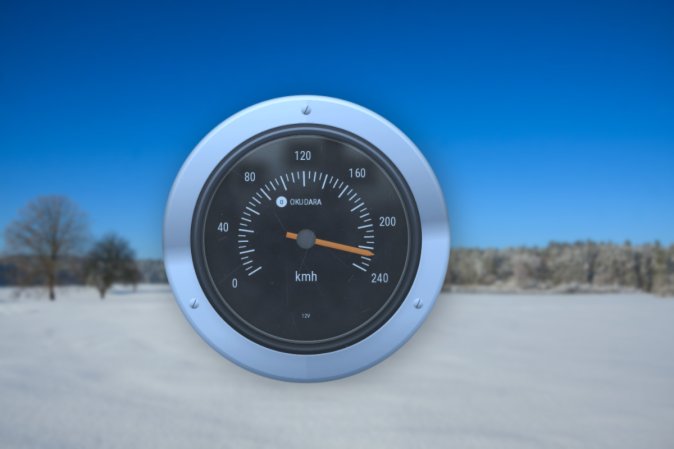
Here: 225 (km/h)
